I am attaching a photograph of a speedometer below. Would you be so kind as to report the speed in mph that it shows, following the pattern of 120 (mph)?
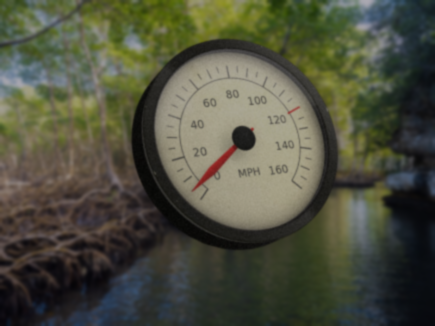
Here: 5 (mph)
